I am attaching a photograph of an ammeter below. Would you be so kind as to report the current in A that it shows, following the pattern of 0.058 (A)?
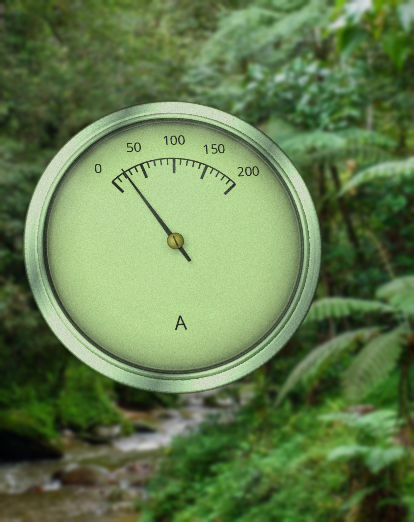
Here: 20 (A)
